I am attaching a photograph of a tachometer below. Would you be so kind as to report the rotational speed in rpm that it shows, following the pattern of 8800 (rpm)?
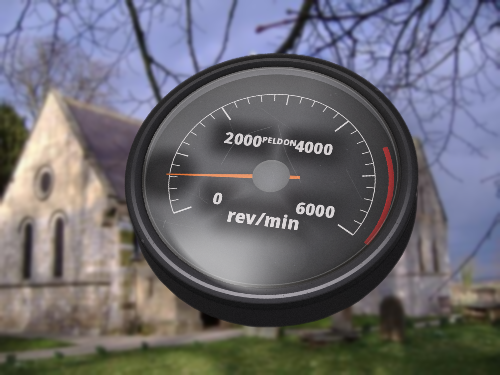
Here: 600 (rpm)
